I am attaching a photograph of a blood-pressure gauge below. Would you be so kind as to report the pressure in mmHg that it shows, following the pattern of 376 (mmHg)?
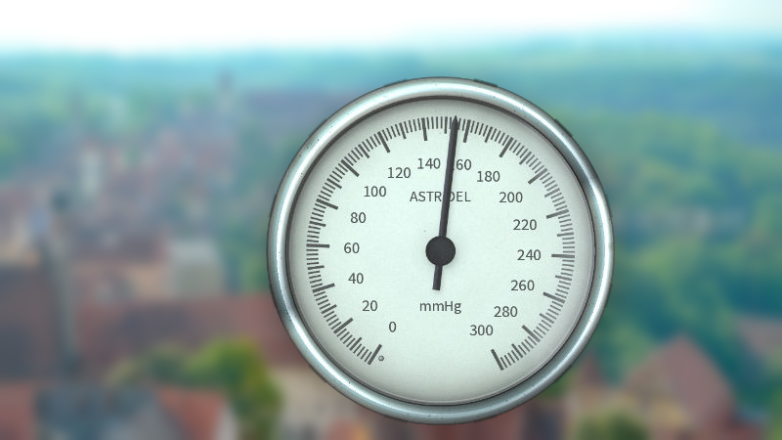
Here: 154 (mmHg)
